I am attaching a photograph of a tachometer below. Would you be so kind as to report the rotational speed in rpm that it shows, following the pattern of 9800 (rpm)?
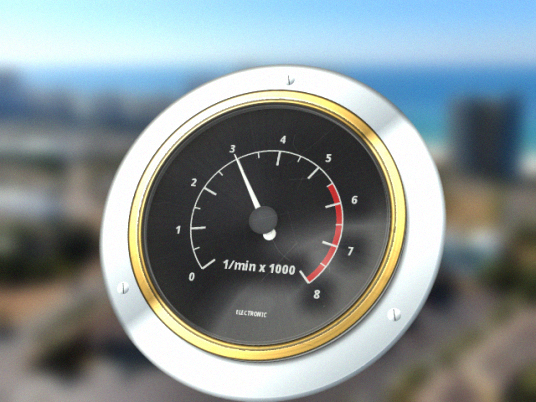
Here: 3000 (rpm)
